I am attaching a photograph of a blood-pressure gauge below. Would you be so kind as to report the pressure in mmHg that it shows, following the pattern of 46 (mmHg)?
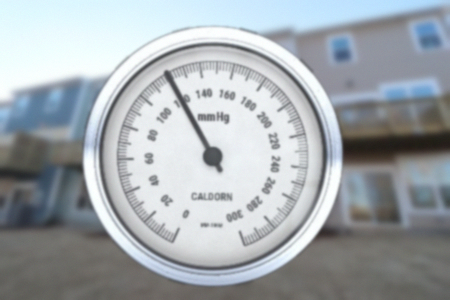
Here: 120 (mmHg)
